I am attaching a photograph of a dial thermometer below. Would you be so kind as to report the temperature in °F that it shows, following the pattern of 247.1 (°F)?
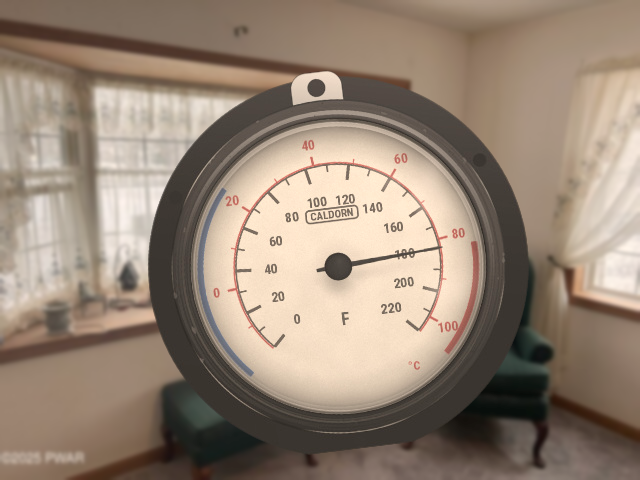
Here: 180 (°F)
